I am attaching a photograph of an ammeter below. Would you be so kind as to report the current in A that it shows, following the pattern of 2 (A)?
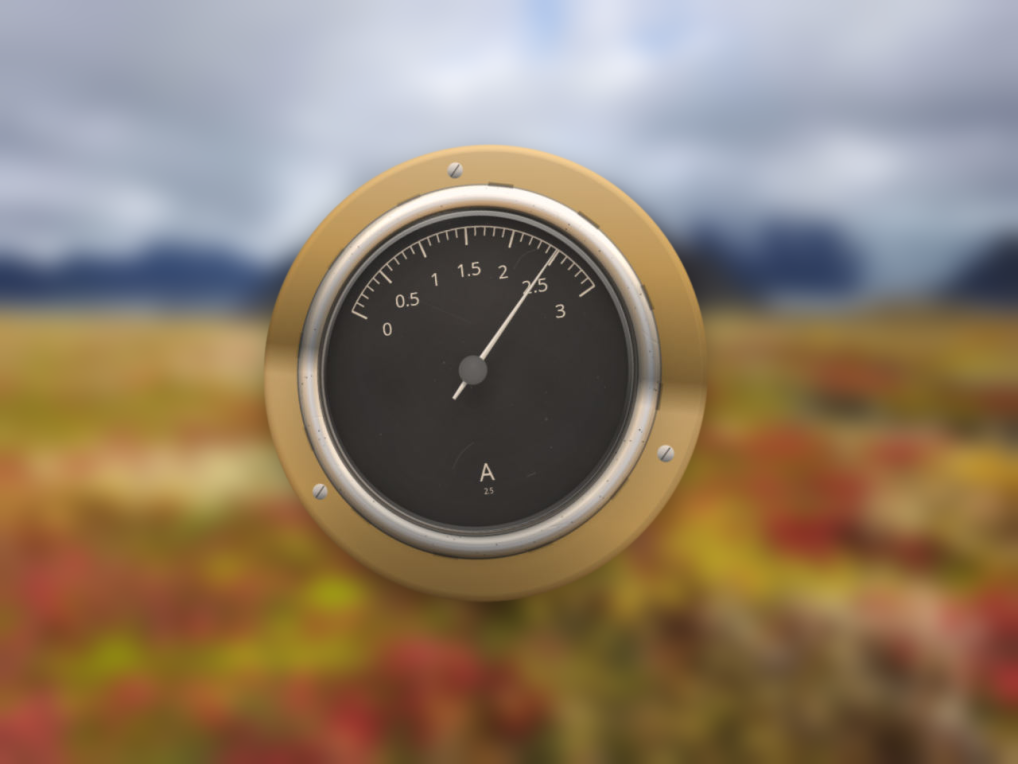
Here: 2.5 (A)
